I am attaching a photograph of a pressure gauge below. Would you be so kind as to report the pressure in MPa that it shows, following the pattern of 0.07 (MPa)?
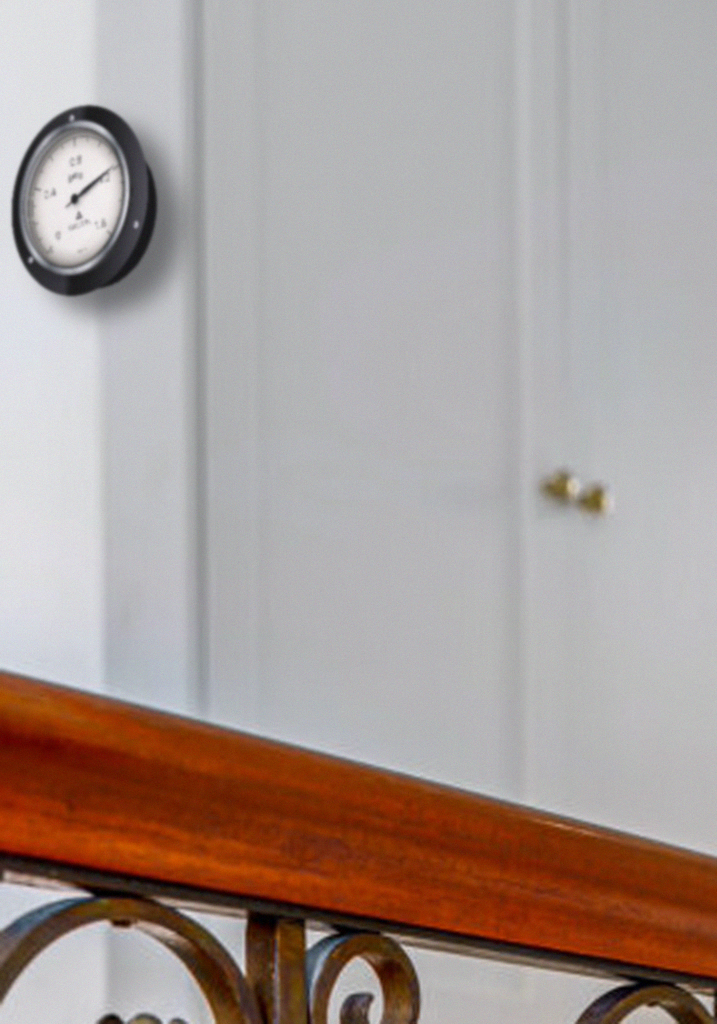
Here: 1.2 (MPa)
